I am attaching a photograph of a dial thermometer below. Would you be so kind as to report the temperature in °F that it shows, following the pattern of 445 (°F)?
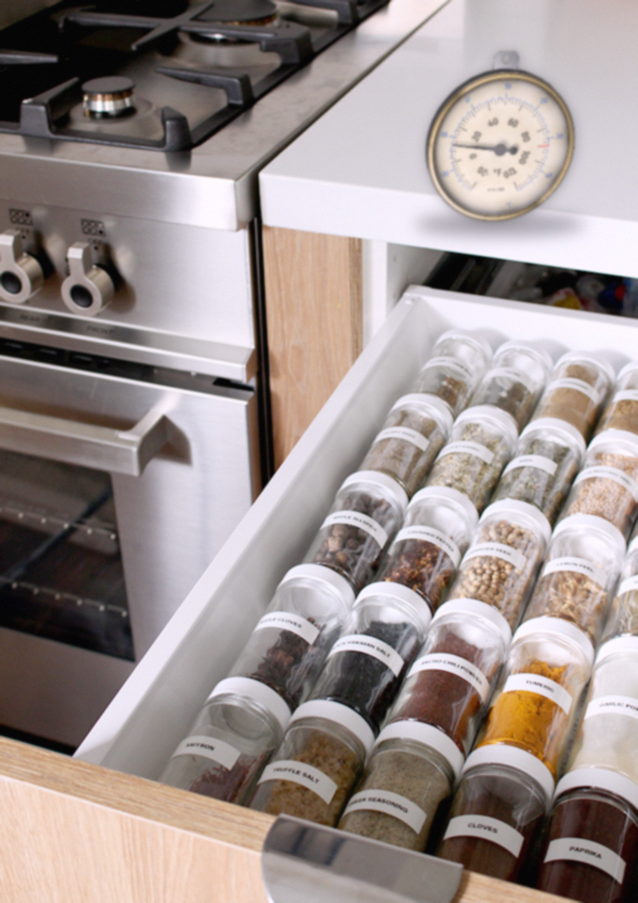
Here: 10 (°F)
